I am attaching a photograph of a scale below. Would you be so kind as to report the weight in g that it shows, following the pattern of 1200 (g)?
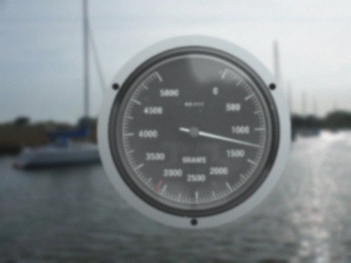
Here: 1250 (g)
